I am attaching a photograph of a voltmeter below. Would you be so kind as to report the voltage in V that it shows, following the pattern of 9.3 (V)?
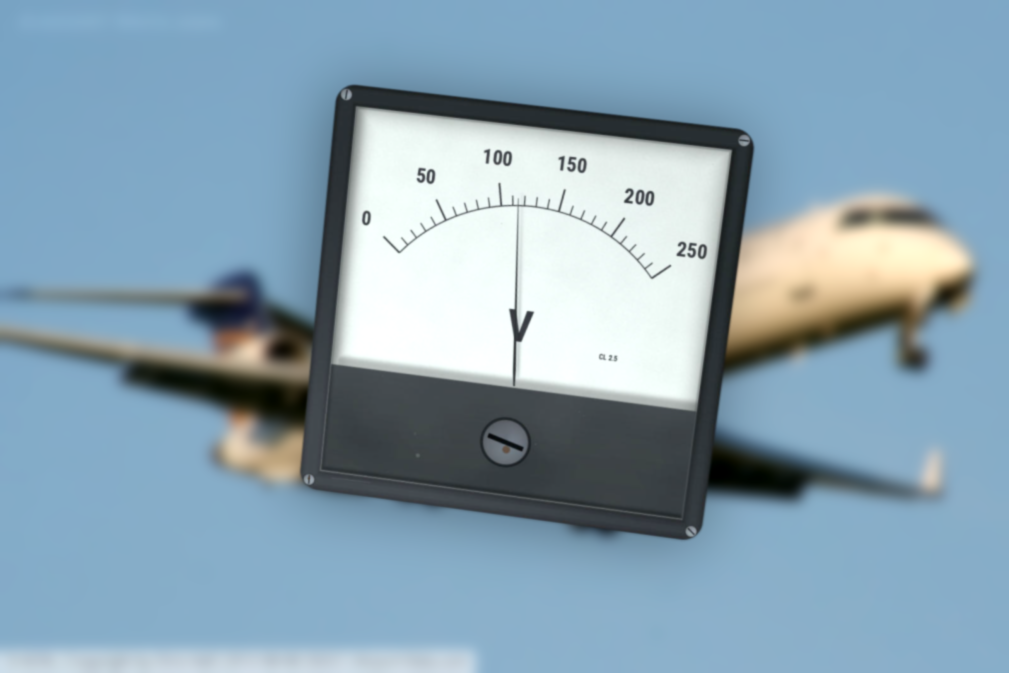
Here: 115 (V)
